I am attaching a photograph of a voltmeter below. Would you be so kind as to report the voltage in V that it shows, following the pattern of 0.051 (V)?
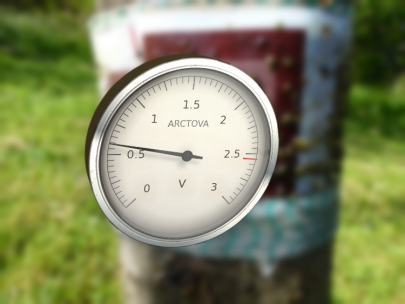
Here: 0.6 (V)
